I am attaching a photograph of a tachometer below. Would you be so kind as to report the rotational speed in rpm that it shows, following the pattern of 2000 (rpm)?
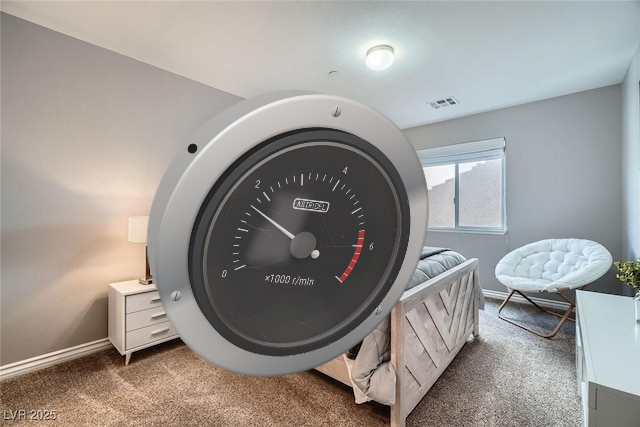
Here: 1600 (rpm)
